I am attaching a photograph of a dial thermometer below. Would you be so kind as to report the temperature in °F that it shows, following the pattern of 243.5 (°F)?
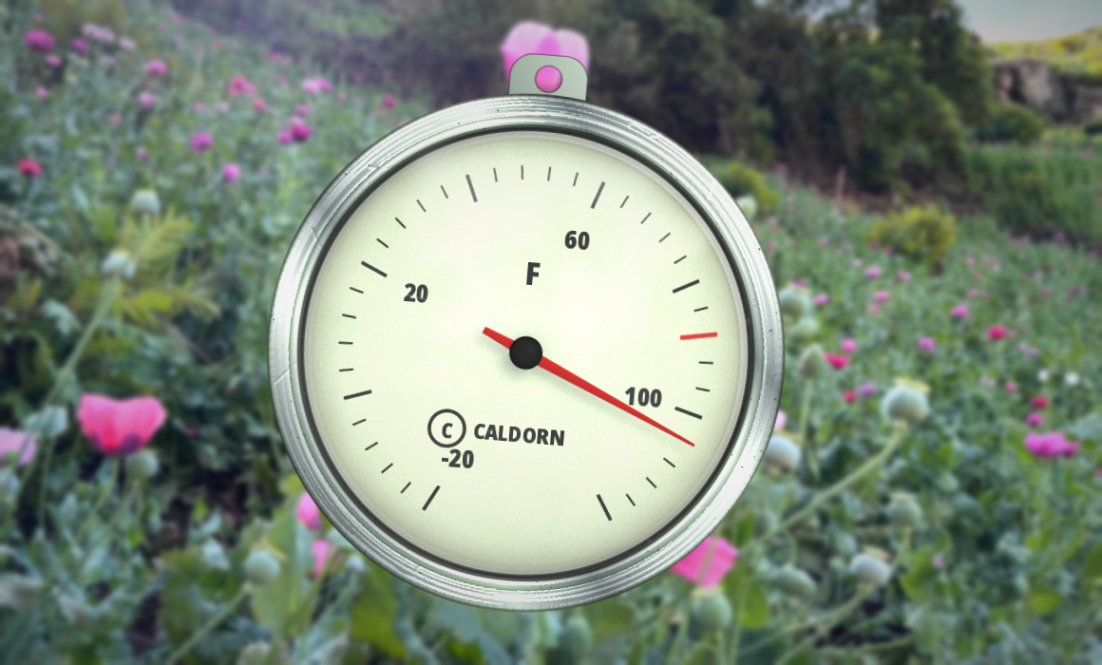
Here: 104 (°F)
